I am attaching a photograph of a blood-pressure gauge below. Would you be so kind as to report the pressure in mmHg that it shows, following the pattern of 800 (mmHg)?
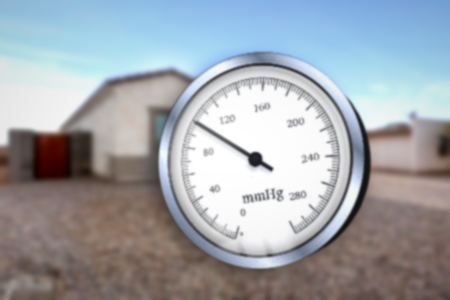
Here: 100 (mmHg)
